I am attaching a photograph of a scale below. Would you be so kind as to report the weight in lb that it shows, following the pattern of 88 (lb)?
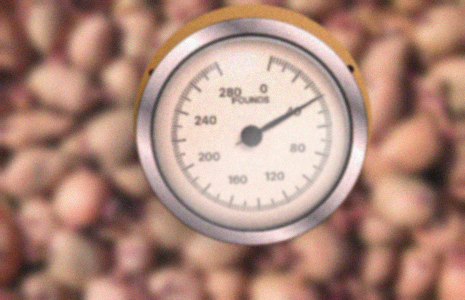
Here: 40 (lb)
